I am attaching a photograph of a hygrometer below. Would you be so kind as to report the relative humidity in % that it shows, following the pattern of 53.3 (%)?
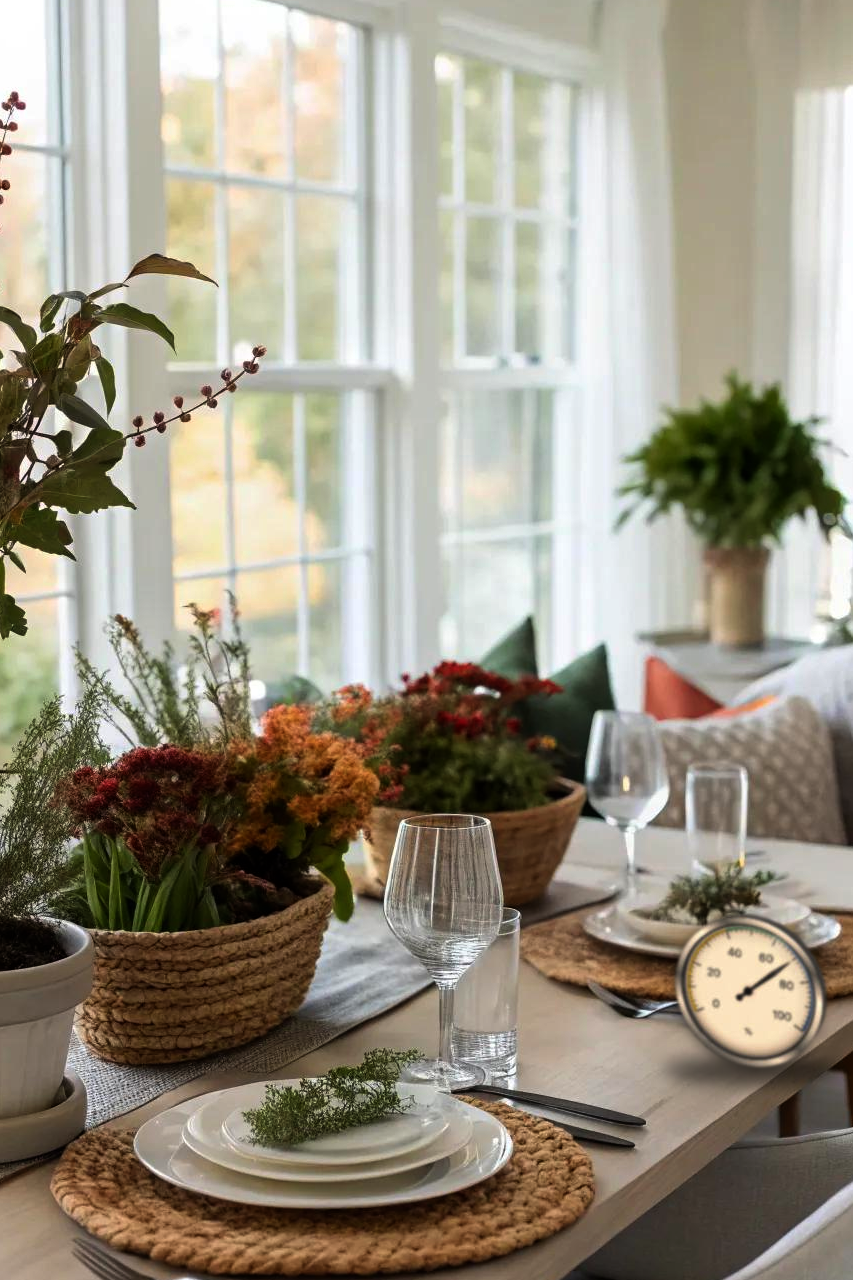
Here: 70 (%)
